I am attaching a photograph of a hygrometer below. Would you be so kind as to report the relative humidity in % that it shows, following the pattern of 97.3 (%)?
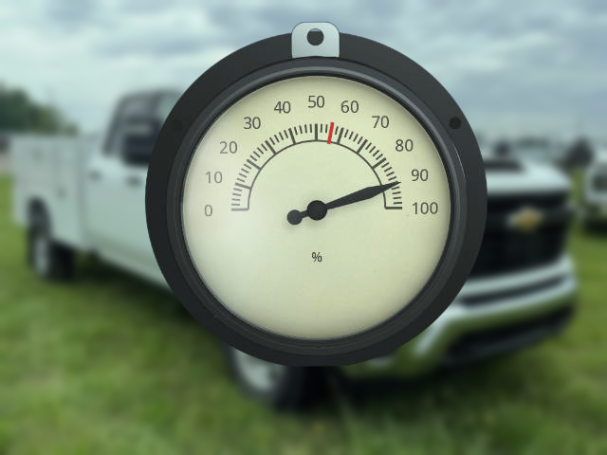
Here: 90 (%)
